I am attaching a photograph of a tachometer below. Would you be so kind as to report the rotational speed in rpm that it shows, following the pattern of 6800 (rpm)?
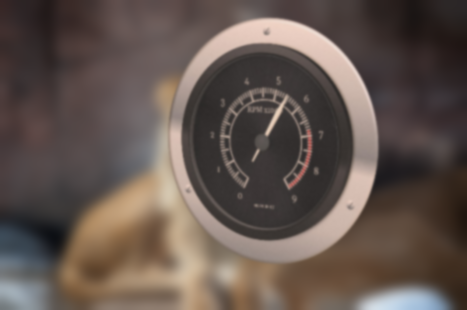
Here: 5500 (rpm)
